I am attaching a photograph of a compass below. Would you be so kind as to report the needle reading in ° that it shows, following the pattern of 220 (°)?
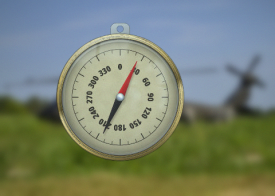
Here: 25 (°)
